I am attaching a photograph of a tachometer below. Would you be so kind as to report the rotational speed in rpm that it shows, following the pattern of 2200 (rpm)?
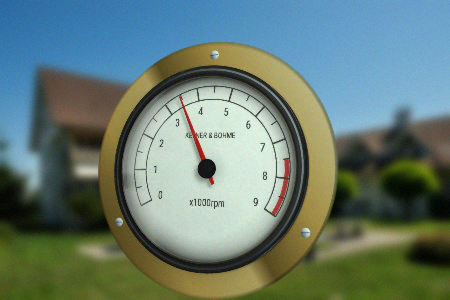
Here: 3500 (rpm)
